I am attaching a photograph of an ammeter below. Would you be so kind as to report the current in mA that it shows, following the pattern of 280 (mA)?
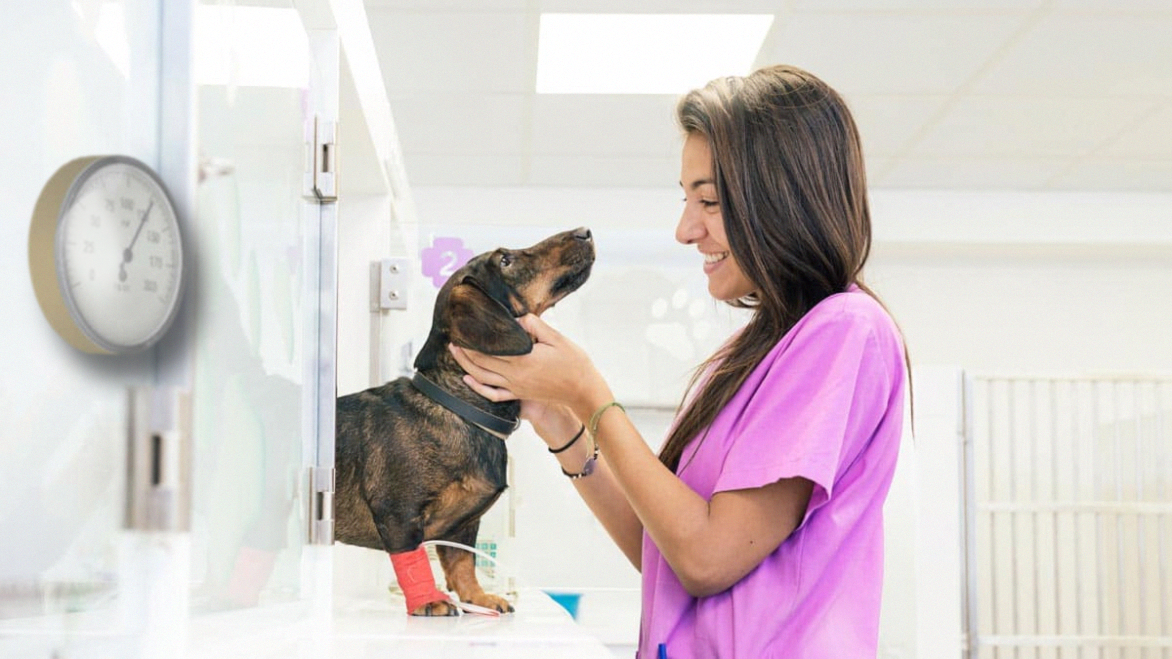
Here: 125 (mA)
